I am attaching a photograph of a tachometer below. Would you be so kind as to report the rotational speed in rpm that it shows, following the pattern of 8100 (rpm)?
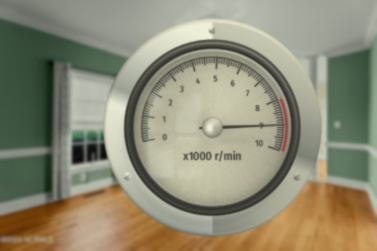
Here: 9000 (rpm)
